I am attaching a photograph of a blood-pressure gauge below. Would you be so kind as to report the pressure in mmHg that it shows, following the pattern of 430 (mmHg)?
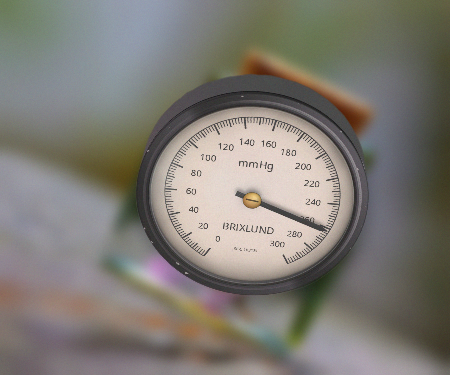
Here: 260 (mmHg)
